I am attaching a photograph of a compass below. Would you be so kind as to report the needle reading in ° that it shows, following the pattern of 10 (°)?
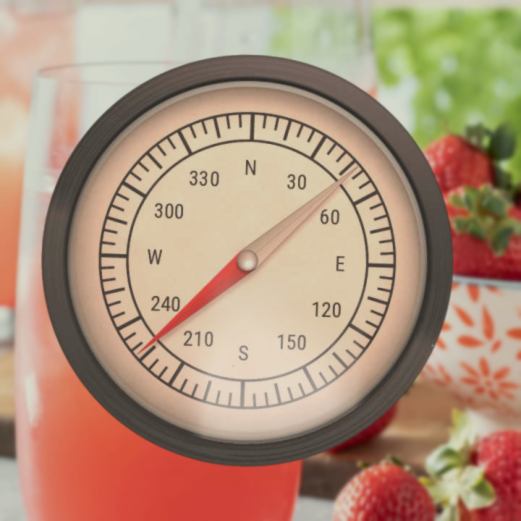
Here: 227.5 (°)
